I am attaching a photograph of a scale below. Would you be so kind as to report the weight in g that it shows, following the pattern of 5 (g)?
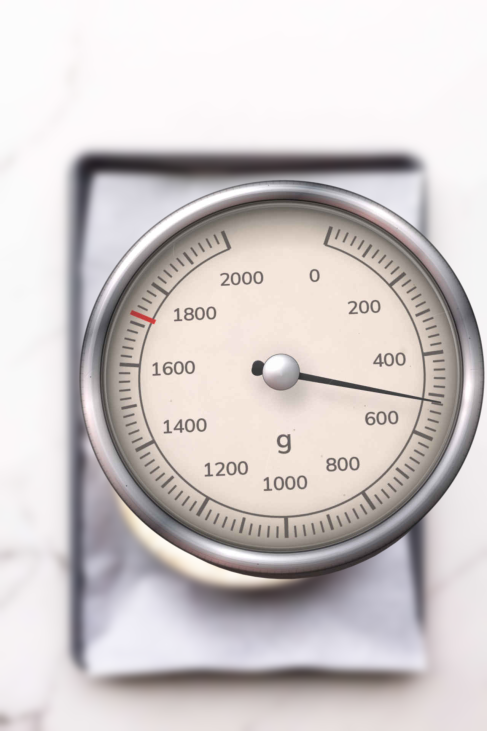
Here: 520 (g)
